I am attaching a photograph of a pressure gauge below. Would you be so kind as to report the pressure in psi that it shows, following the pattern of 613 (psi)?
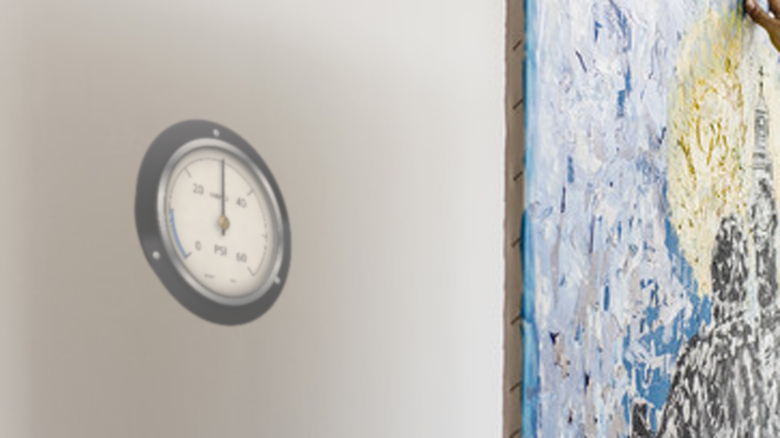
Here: 30 (psi)
